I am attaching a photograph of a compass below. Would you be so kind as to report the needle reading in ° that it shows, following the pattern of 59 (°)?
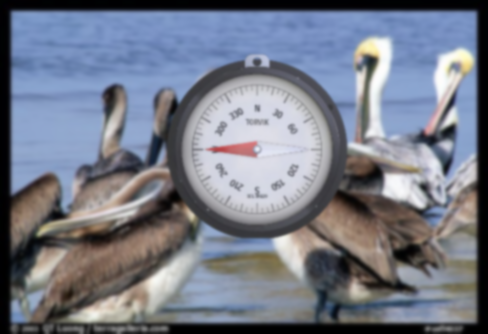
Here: 270 (°)
